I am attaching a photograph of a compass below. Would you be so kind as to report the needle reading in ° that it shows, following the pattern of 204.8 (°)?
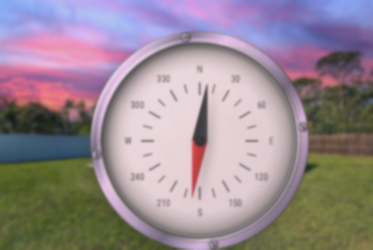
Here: 187.5 (°)
